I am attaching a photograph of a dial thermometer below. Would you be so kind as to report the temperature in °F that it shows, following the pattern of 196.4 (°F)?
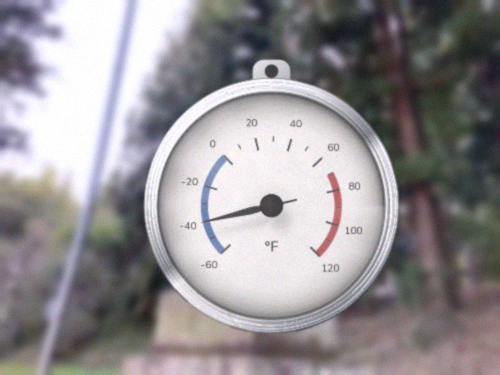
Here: -40 (°F)
